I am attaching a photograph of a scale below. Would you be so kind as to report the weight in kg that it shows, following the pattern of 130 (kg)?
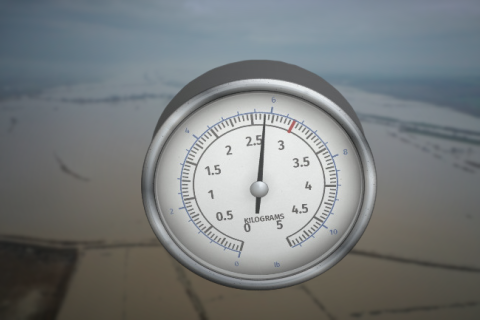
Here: 2.65 (kg)
